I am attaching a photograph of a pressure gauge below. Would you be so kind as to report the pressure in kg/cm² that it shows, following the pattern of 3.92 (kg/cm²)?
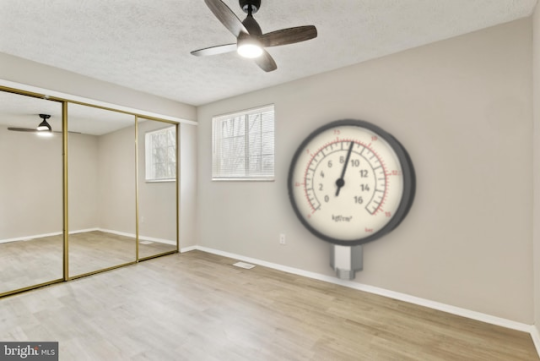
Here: 9 (kg/cm²)
